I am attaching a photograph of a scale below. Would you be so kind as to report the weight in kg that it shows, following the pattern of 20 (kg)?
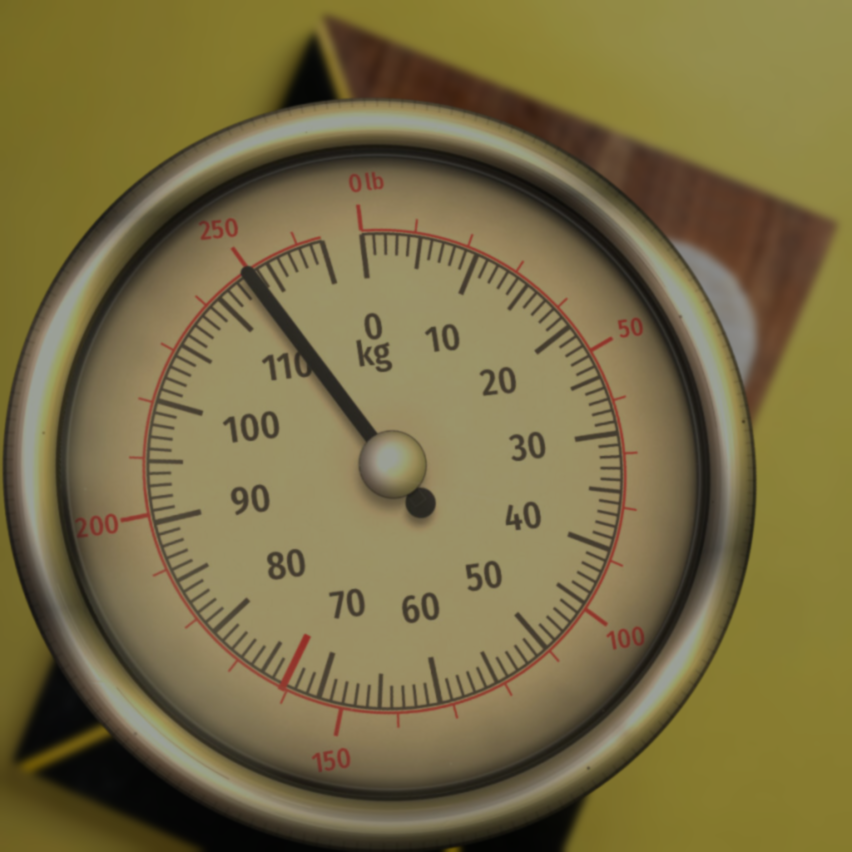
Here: 113 (kg)
